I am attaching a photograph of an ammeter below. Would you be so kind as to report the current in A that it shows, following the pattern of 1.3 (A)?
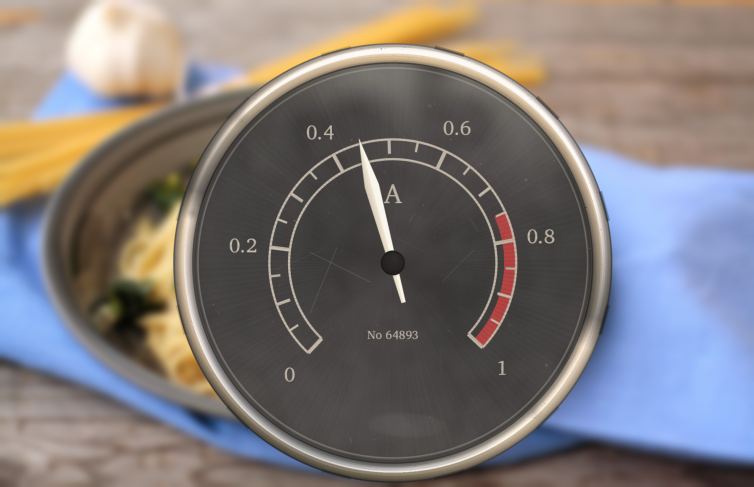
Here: 0.45 (A)
